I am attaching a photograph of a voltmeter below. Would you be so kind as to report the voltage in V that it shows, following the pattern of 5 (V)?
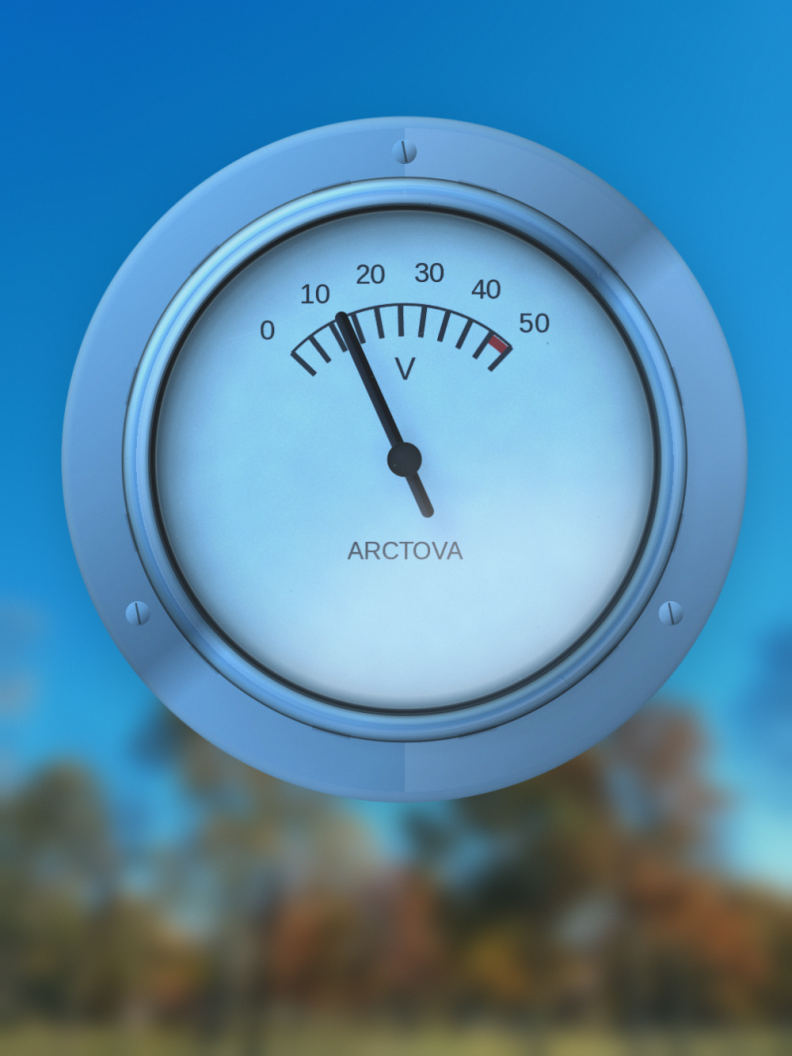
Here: 12.5 (V)
